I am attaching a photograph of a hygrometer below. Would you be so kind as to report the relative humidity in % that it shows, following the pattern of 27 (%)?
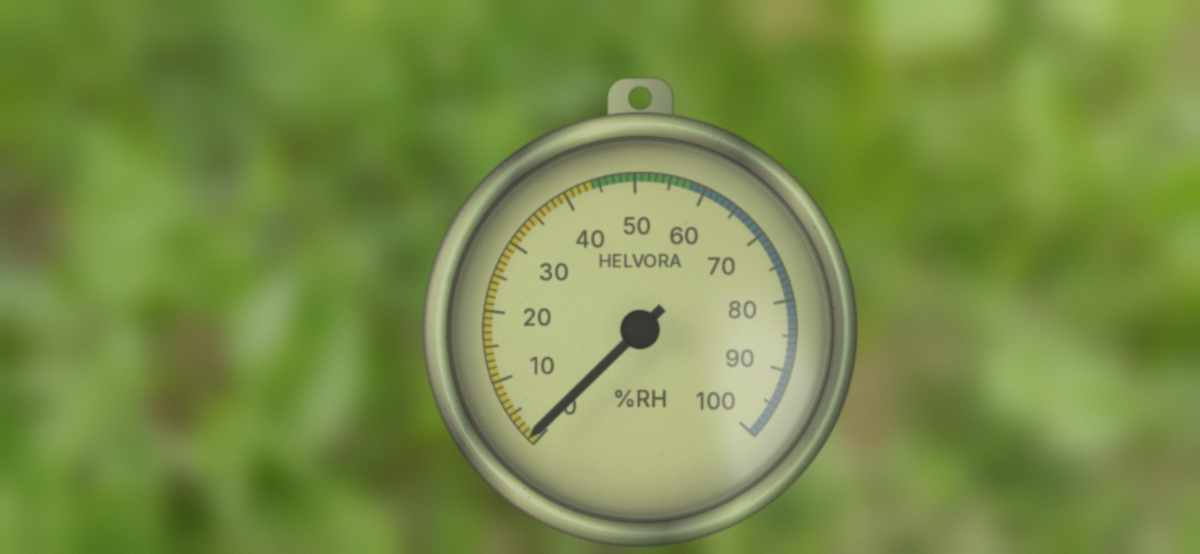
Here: 1 (%)
